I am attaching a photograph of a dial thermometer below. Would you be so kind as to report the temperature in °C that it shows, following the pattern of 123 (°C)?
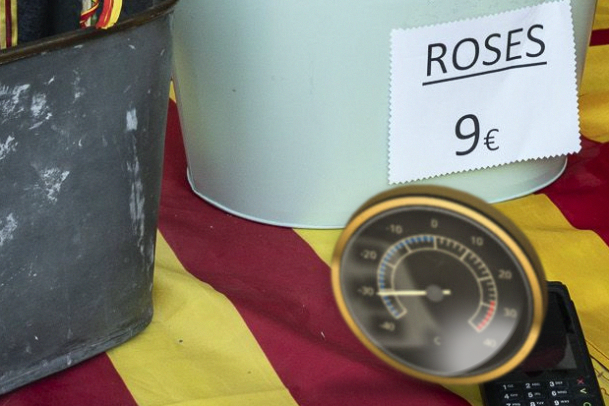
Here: -30 (°C)
